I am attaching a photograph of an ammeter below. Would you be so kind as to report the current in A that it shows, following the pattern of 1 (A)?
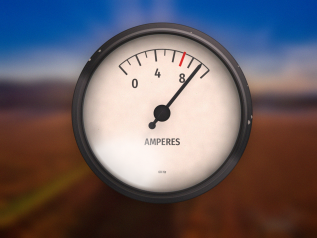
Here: 9 (A)
